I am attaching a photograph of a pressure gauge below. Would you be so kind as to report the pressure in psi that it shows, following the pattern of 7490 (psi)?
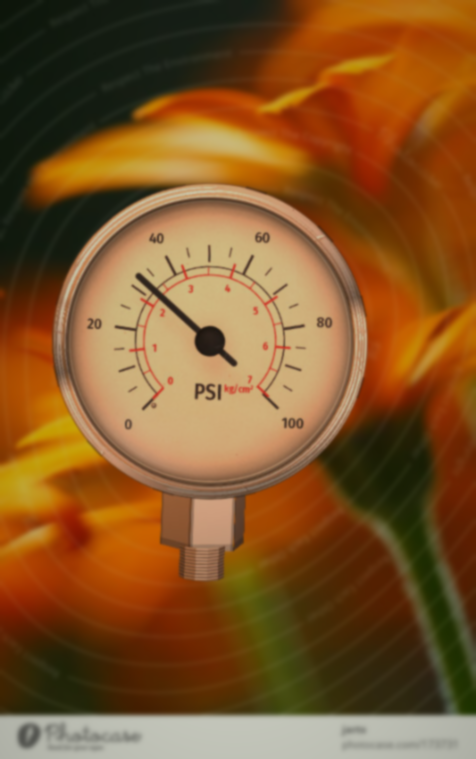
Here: 32.5 (psi)
